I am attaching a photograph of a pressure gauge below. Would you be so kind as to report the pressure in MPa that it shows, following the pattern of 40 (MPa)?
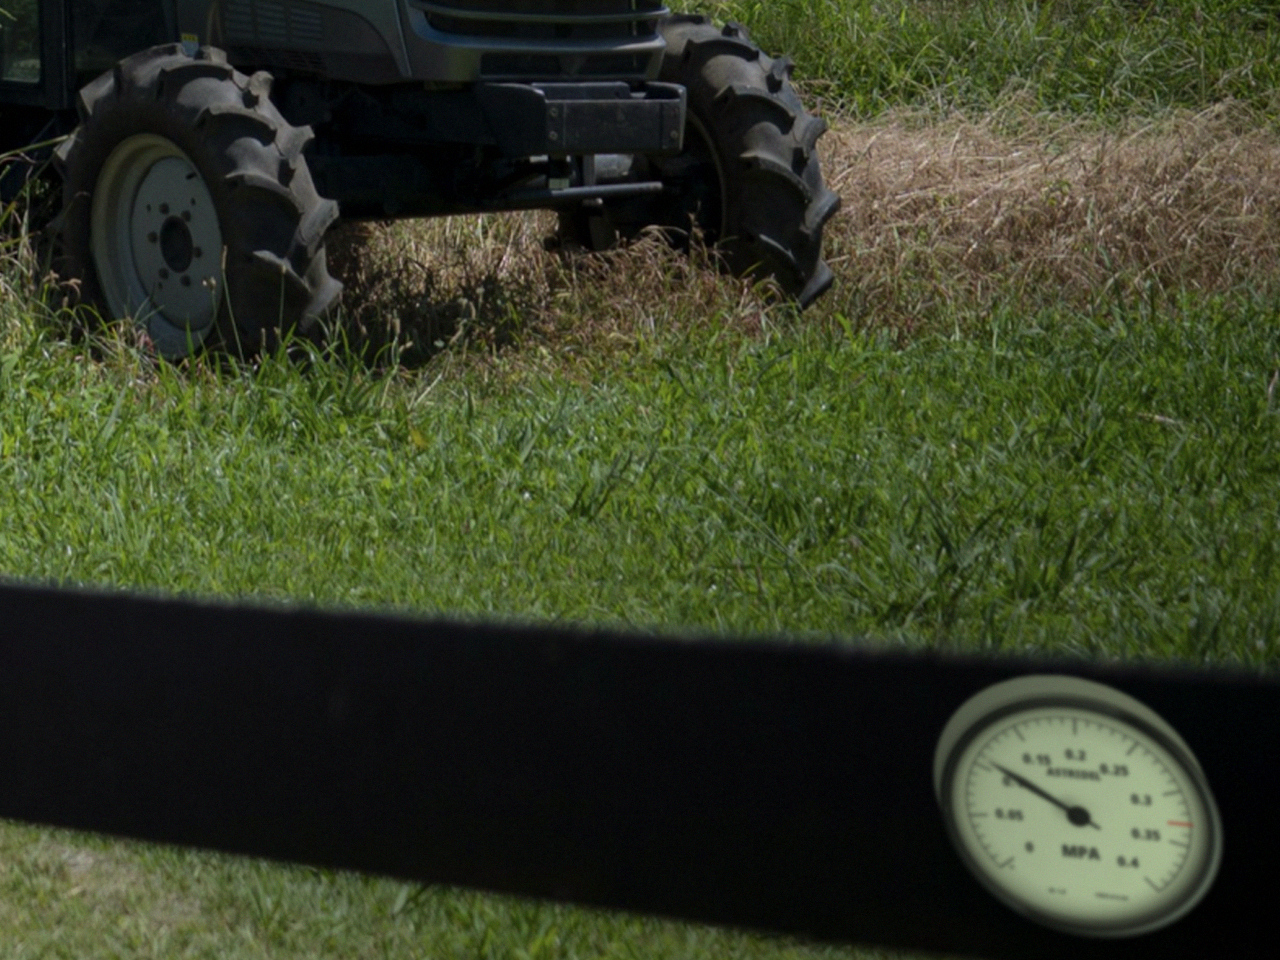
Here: 0.11 (MPa)
